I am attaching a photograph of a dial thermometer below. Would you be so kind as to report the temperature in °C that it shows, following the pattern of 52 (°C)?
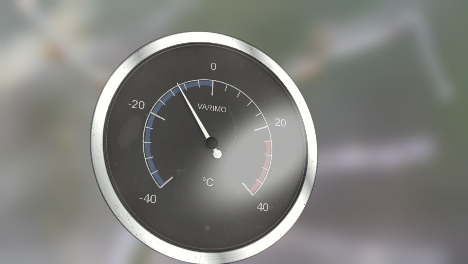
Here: -10 (°C)
